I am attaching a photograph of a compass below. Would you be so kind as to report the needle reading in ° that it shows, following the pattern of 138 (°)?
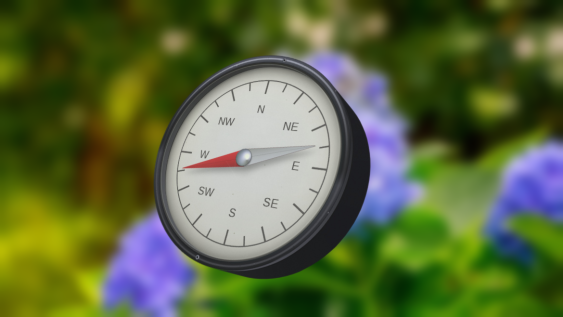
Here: 255 (°)
